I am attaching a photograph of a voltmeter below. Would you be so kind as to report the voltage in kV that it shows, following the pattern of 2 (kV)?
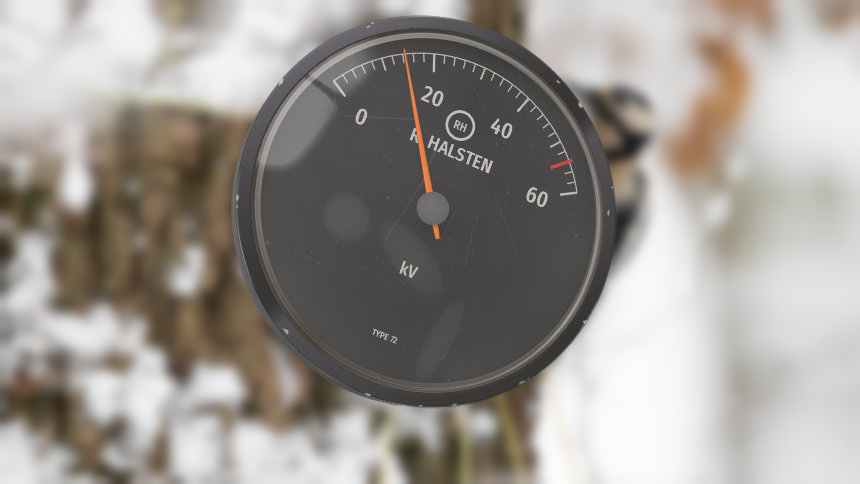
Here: 14 (kV)
